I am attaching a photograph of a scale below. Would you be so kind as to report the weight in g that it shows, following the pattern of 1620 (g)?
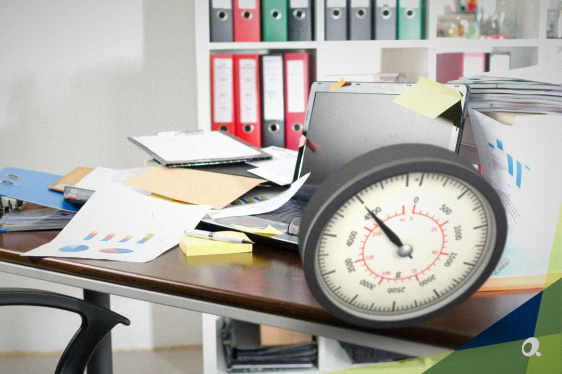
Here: 4500 (g)
